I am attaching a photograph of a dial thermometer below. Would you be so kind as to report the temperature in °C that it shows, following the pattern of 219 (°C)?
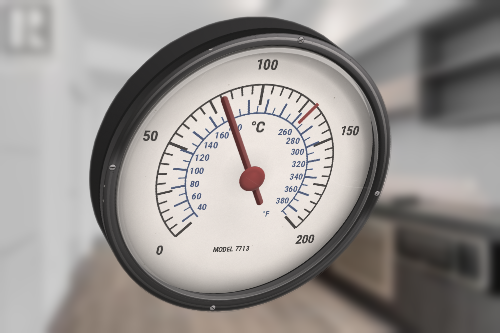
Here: 80 (°C)
